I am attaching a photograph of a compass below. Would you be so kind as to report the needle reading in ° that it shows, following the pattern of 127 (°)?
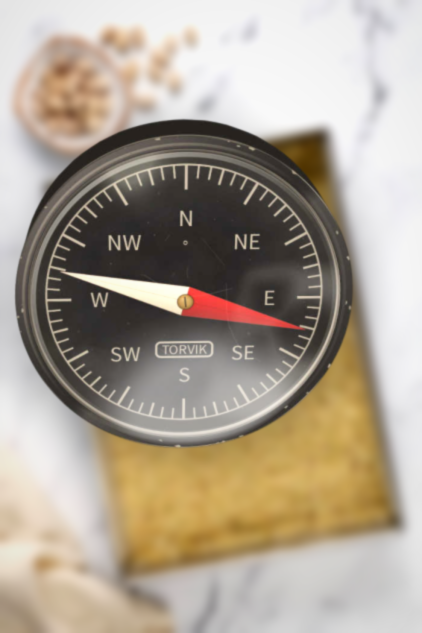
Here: 105 (°)
